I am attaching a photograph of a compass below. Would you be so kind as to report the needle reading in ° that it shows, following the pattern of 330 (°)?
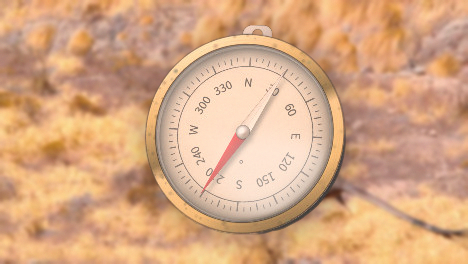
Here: 210 (°)
